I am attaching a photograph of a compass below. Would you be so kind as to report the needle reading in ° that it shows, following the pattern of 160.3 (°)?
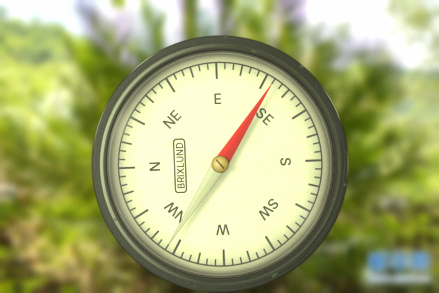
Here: 125 (°)
